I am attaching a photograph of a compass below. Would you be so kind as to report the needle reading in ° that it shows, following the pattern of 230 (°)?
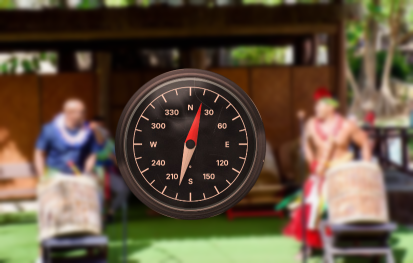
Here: 15 (°)
